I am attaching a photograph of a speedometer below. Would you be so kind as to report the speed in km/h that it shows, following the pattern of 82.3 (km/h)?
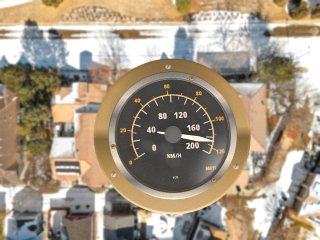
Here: 185 (km/h)
